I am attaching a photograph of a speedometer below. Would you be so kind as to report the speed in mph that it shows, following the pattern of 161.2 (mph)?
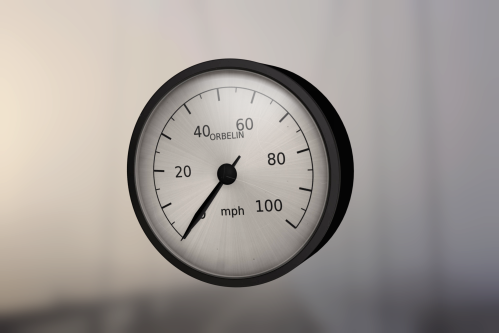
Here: 0 (mph)
